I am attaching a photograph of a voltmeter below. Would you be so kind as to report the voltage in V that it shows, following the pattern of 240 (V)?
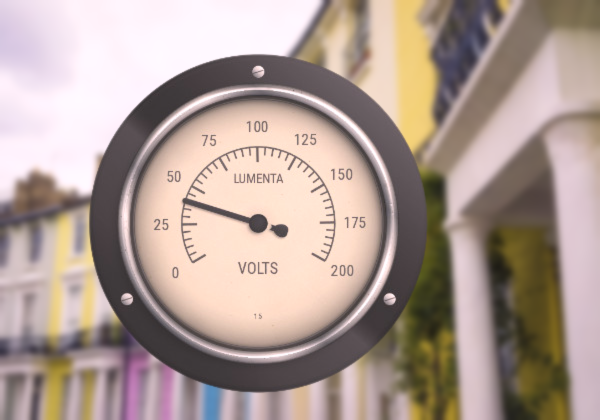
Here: 40 (V)
